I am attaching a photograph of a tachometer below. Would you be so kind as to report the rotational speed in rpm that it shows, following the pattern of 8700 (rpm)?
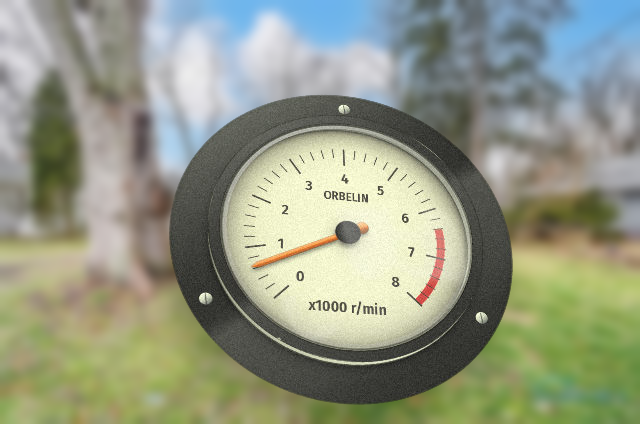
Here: 600 (rpm)
